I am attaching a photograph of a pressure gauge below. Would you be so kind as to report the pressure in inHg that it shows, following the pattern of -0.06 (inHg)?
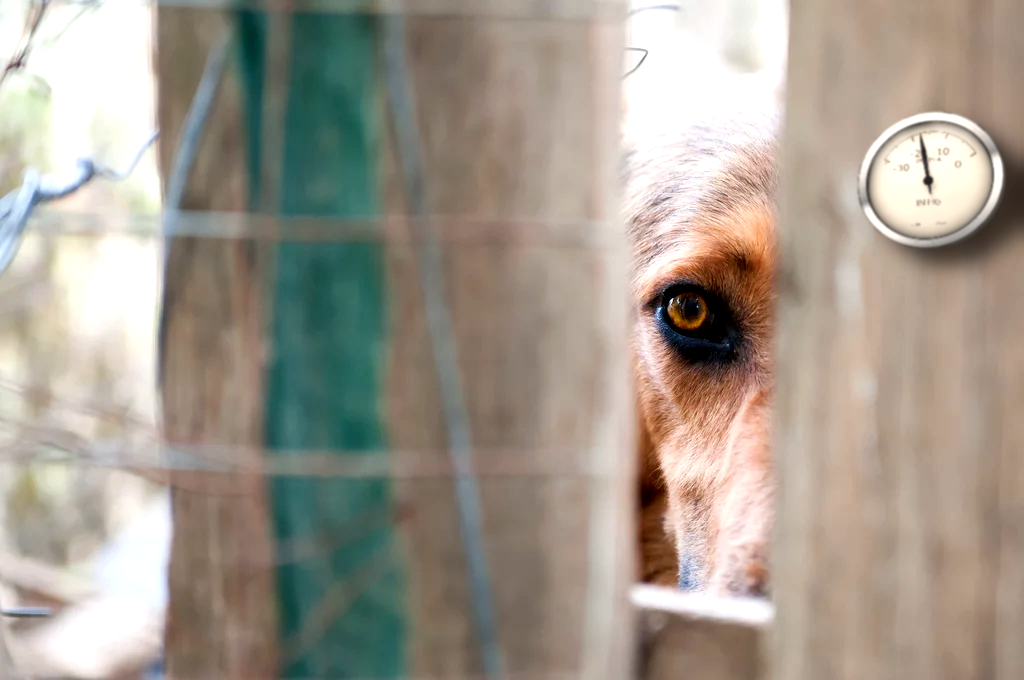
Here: -17.5 (inHg)
